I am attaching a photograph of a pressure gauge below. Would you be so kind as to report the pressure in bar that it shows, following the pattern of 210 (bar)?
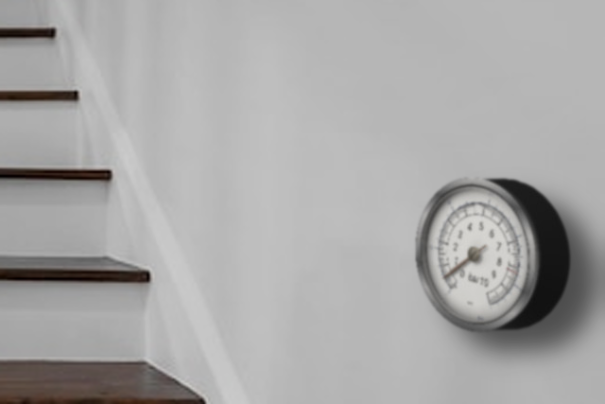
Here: 0.5 (bar)
